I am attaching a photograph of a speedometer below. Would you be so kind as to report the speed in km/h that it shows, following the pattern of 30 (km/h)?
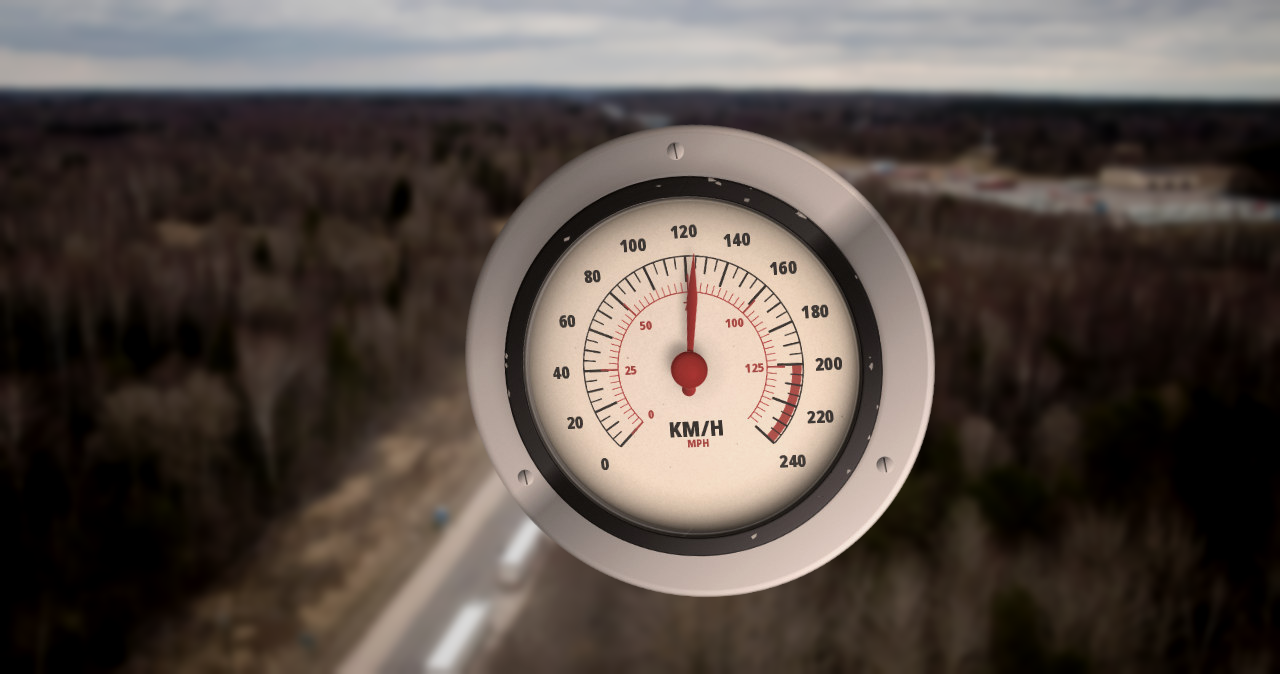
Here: 125 (km/h)
